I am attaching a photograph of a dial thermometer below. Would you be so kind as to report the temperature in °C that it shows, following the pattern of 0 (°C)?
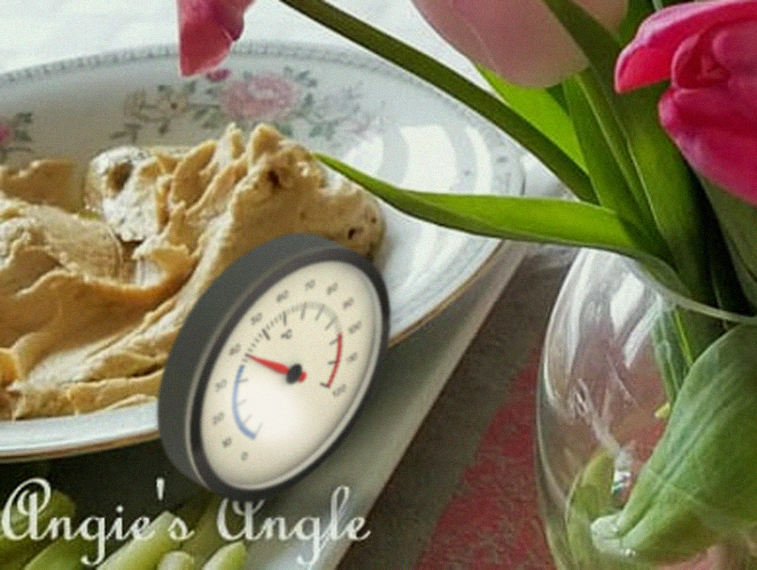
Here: 40 (°C)
